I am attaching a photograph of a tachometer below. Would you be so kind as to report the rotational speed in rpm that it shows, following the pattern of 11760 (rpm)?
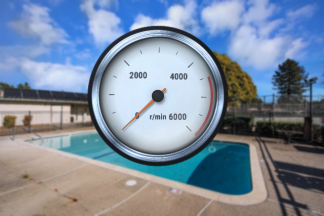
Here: 0 (rpm)
